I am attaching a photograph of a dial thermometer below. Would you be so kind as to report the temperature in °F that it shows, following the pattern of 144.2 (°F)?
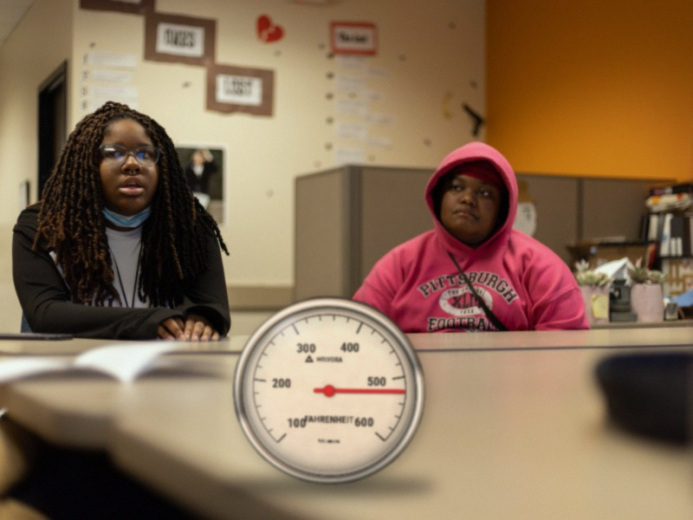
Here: 520 (°F)
